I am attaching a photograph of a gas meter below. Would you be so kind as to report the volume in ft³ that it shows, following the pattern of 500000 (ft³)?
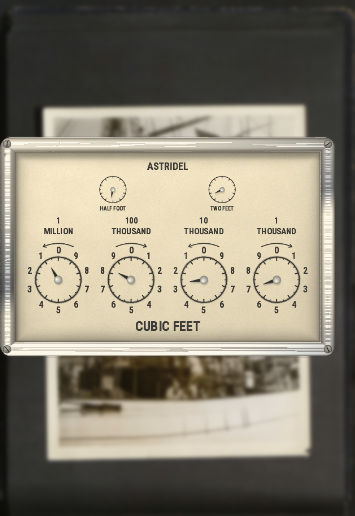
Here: 82700 (ft³)
